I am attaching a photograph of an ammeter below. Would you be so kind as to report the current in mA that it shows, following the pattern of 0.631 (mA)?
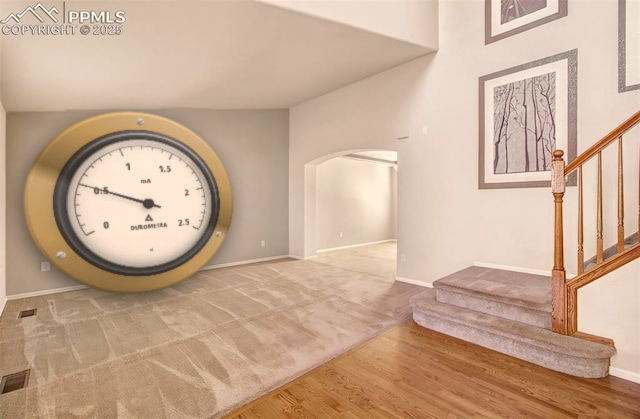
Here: 0.5 (mA)
